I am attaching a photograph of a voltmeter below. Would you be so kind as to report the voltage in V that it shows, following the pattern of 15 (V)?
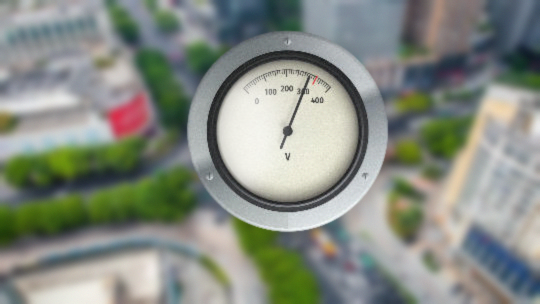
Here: 300 (V)
